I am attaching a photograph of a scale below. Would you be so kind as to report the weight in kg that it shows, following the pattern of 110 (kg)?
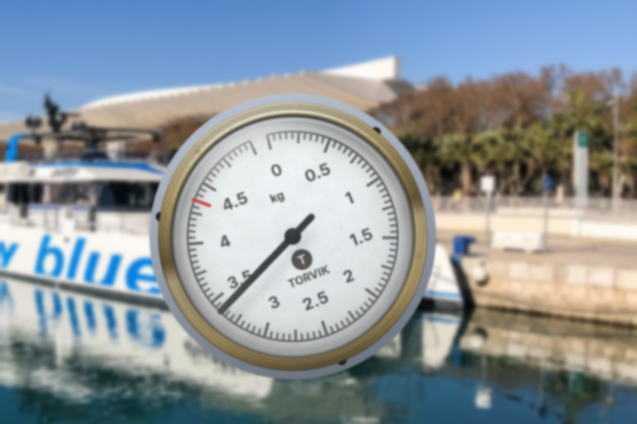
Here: 3.4 (kg)
